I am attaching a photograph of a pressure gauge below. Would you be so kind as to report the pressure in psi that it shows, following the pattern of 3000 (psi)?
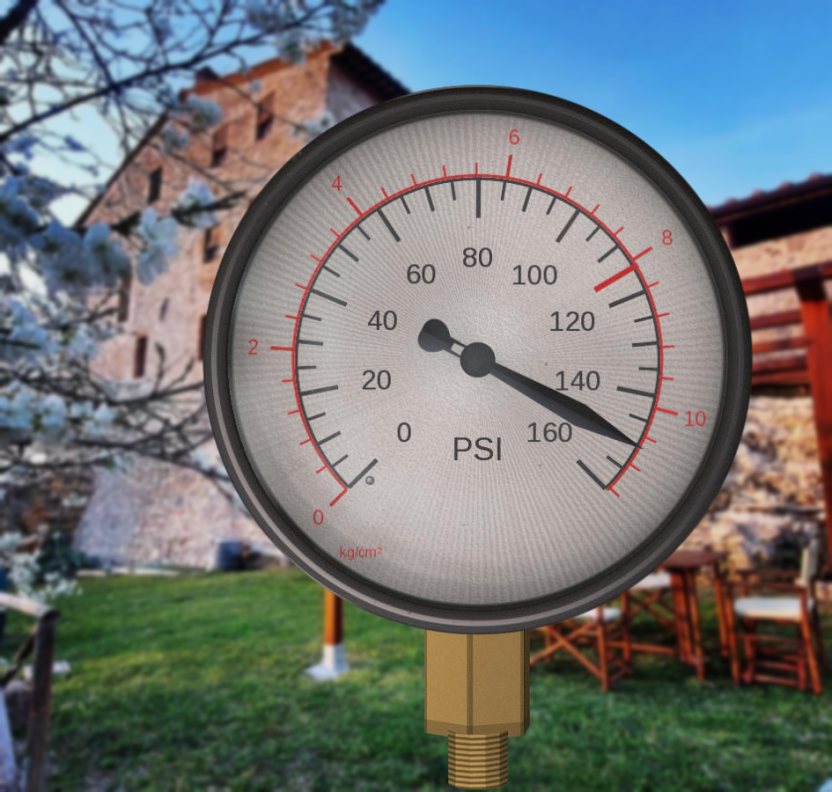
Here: 150 (psi)
